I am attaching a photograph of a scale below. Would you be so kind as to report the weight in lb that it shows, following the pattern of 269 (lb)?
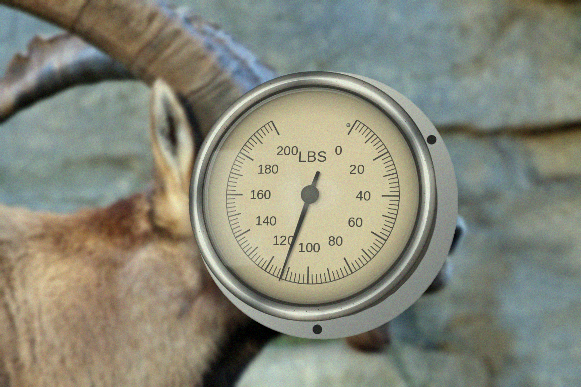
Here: 112 (lb)
